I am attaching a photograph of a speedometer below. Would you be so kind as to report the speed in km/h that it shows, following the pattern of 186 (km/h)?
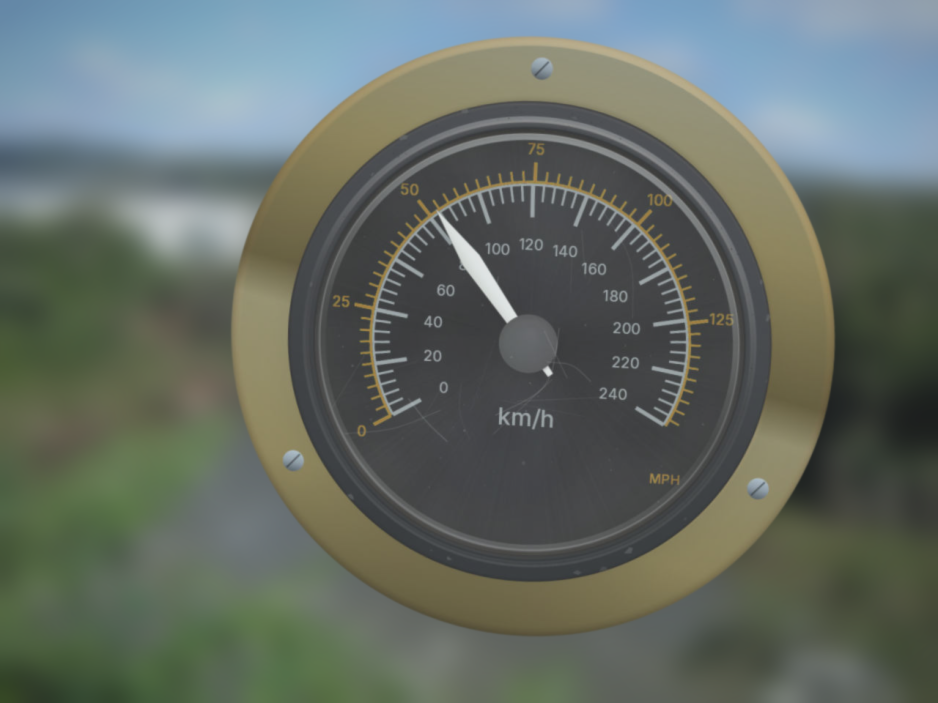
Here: 84 (km/h)
